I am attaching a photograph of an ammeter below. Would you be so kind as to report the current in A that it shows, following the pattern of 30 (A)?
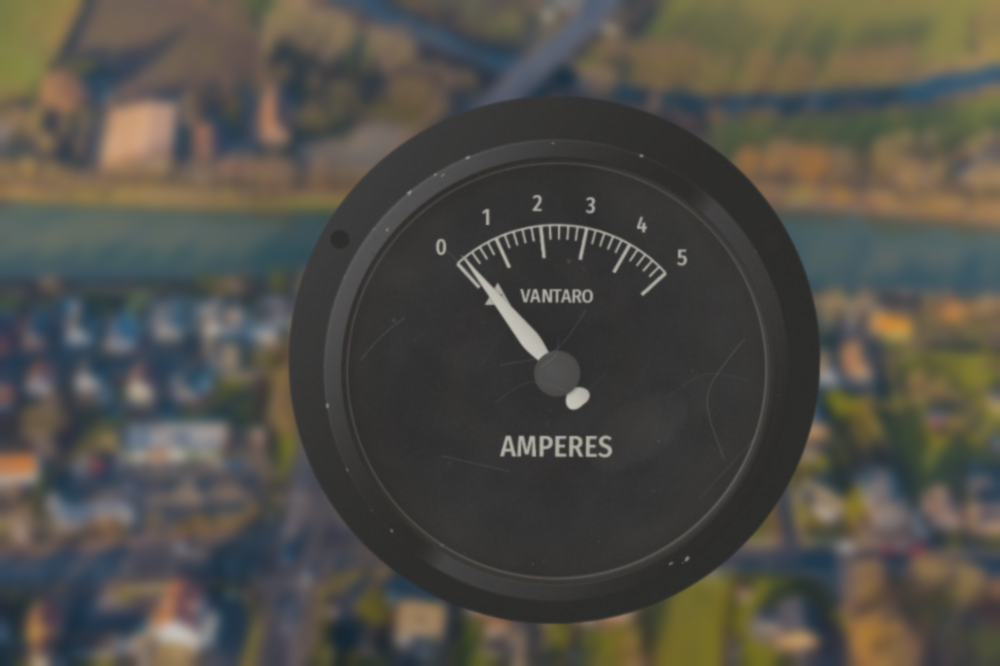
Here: 0.2 (A)
